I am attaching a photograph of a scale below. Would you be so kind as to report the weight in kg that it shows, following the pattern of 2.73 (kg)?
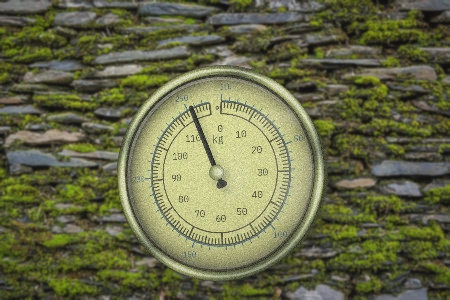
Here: 115 (kg)
